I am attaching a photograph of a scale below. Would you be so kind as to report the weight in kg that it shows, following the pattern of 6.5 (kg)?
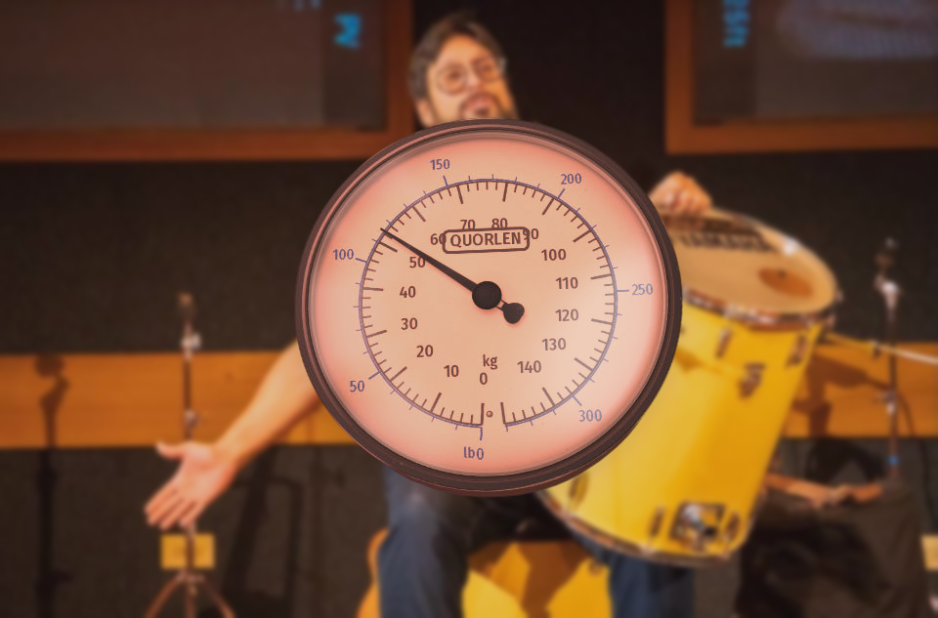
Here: 52 (kg)
